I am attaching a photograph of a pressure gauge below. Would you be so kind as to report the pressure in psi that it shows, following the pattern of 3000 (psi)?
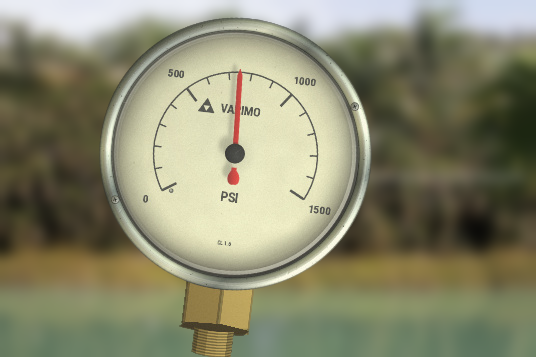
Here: 750 (psi)
